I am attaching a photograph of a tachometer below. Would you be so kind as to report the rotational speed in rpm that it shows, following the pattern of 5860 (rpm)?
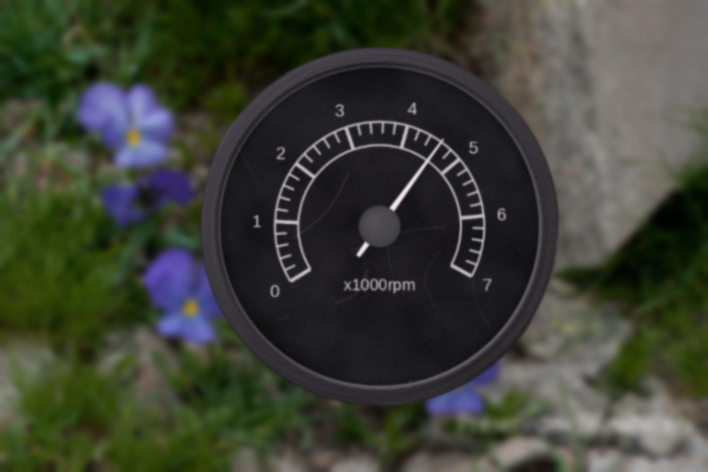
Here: 4600 (rpm)
